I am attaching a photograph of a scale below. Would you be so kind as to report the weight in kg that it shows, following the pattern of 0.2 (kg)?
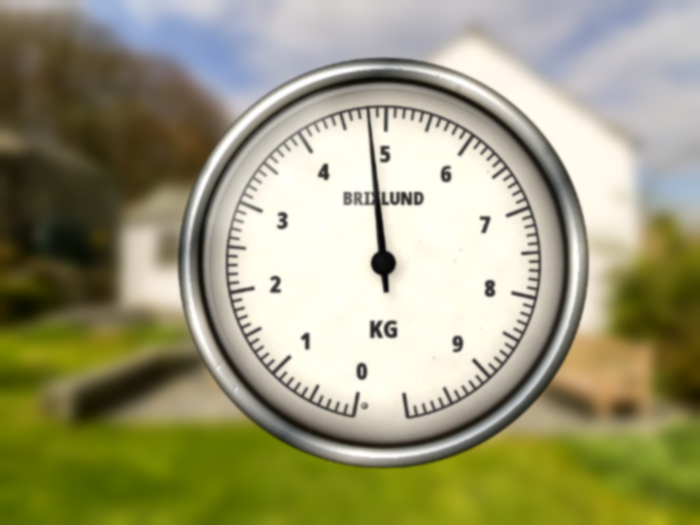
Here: 4.8 (kg)
